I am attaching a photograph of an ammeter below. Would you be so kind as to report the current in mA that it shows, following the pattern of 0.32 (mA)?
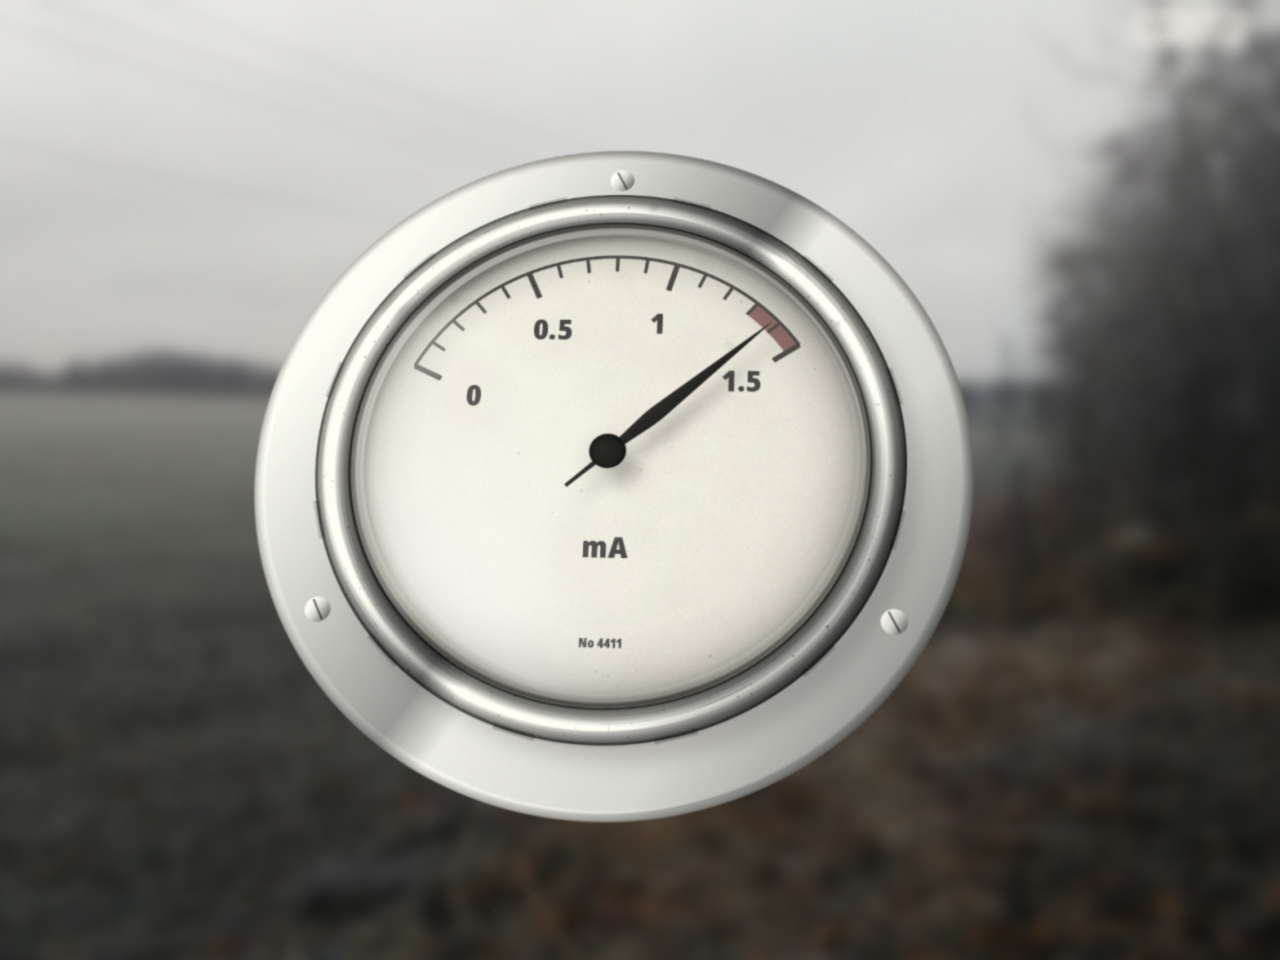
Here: 1.4 (mA)
